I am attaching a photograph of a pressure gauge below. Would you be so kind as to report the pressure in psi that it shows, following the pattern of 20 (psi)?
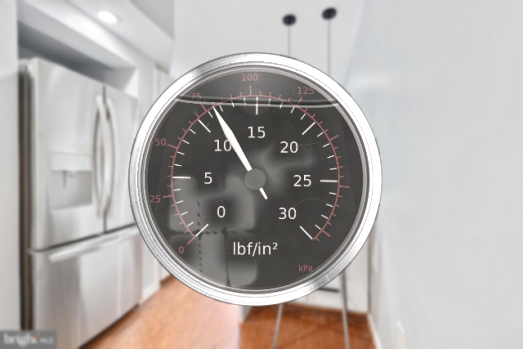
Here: 11.5 (psi)
